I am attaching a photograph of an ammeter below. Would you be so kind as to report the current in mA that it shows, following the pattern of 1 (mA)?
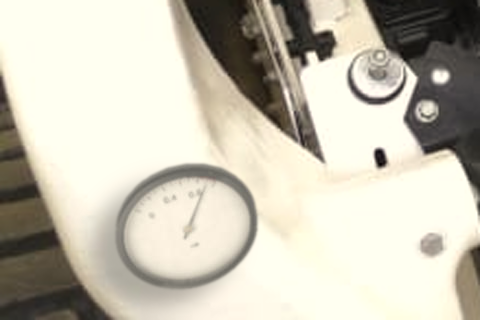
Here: 0.9 (mA)
